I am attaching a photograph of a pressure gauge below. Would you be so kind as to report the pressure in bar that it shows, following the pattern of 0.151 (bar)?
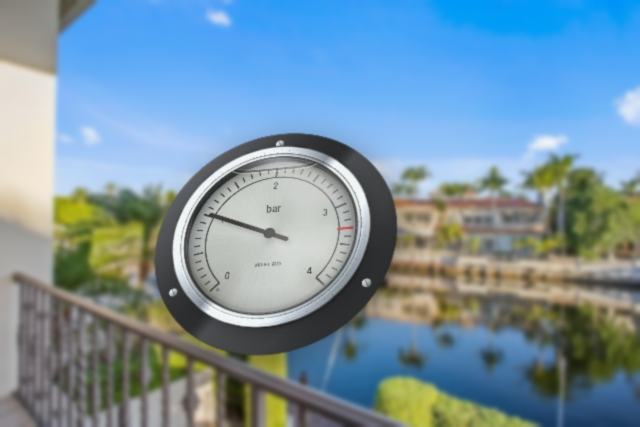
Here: 1 (bar)
